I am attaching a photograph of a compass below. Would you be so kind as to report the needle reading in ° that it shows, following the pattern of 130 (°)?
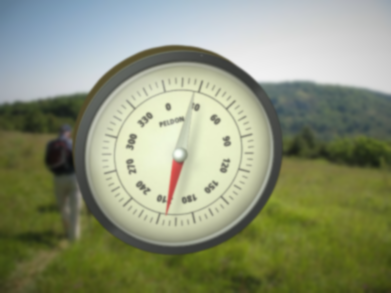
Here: 205 (°)
